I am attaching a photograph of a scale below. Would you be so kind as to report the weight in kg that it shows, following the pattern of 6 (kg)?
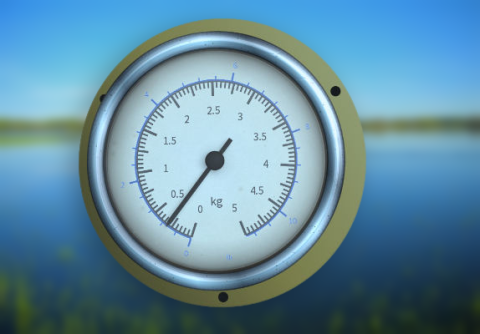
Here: 0.3 (kg)
